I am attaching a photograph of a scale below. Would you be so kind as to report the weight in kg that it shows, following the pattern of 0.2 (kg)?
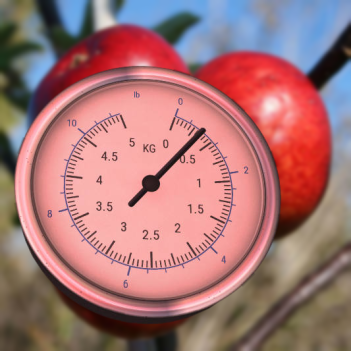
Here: 0.35 (kg)
